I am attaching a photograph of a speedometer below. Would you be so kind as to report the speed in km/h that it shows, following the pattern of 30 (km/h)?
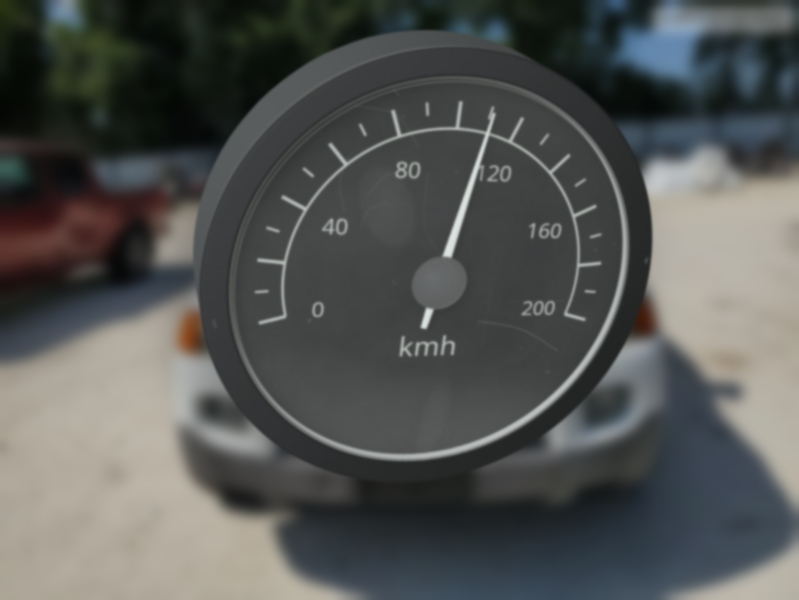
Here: 110 (km/h)
